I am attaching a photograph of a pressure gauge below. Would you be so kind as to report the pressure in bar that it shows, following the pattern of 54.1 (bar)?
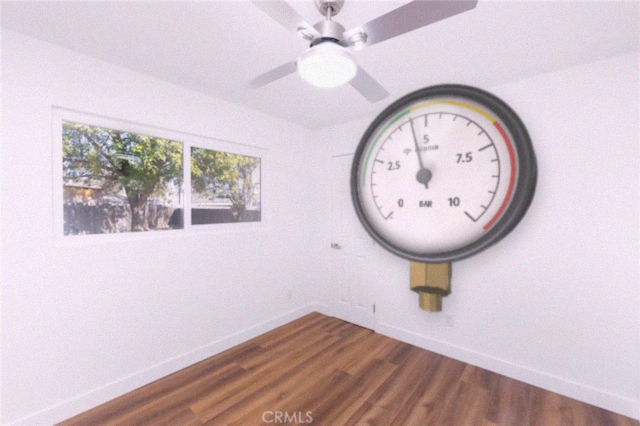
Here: 4.5 (bar)
